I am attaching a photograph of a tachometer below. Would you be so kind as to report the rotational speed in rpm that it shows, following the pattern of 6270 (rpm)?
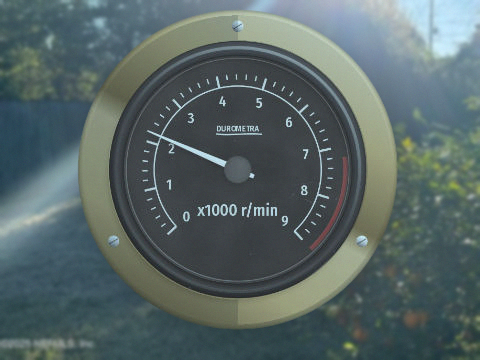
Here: 2200 (rpm)
